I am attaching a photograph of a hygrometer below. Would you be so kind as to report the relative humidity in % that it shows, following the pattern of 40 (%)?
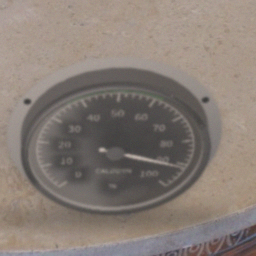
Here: 90 (%)
